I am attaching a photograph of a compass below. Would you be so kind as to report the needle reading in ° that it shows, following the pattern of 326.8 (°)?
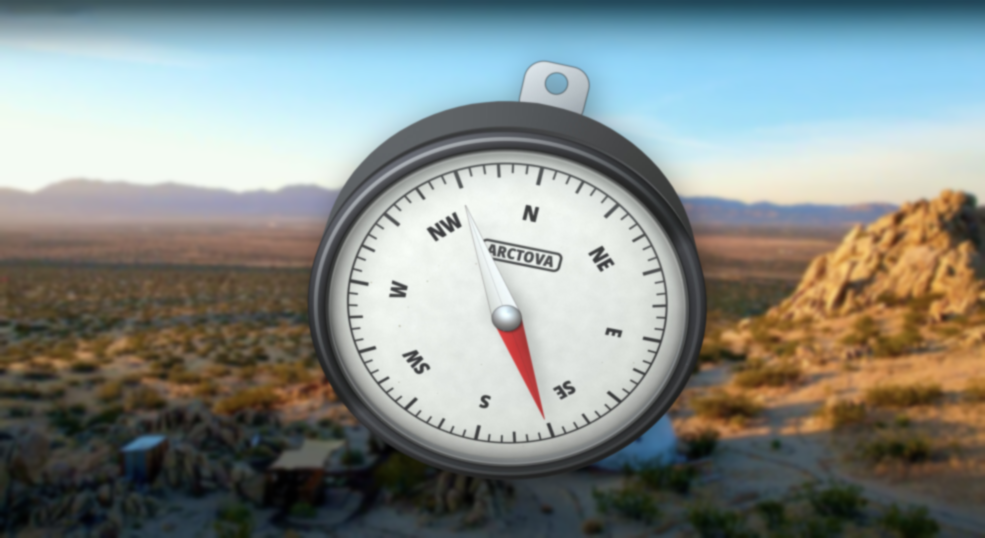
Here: 150 (°)
